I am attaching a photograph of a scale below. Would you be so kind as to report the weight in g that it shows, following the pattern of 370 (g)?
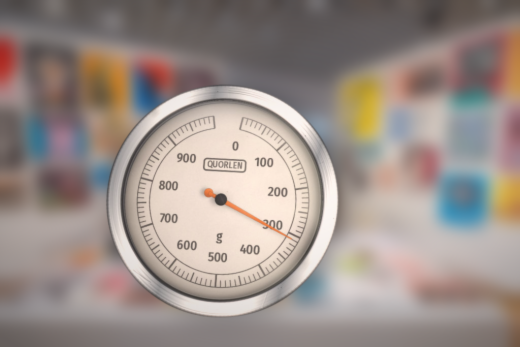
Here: 310 (g)
